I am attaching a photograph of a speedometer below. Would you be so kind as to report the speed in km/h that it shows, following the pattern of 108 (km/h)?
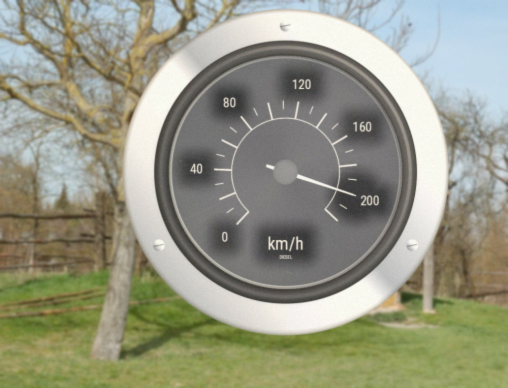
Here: 200 (km/h)
